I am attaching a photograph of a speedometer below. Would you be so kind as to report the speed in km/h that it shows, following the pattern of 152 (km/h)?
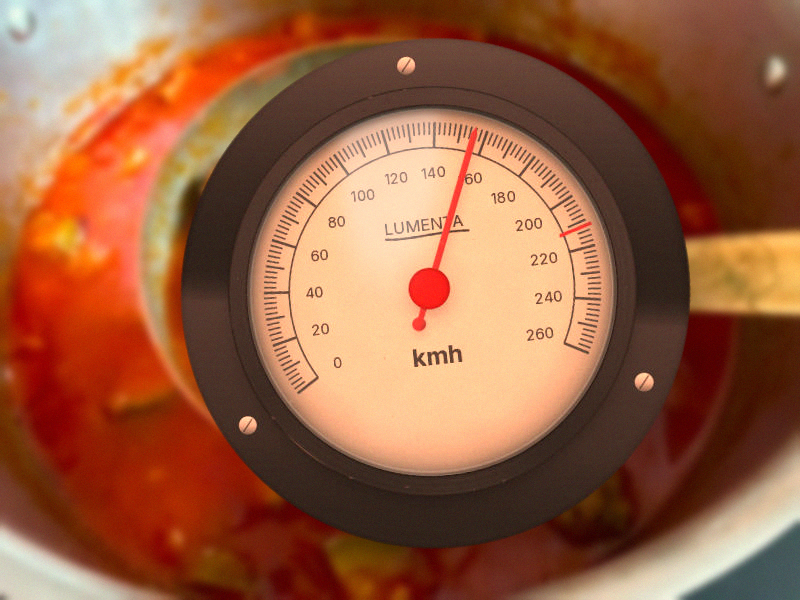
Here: 156 (km/h)
